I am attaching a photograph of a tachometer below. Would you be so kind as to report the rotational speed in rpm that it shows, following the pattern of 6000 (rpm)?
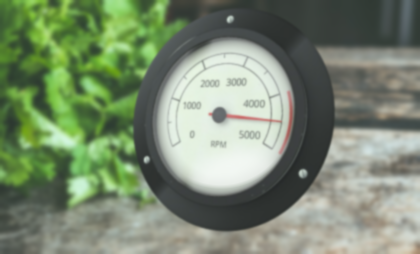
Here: 4500 (rpm)
